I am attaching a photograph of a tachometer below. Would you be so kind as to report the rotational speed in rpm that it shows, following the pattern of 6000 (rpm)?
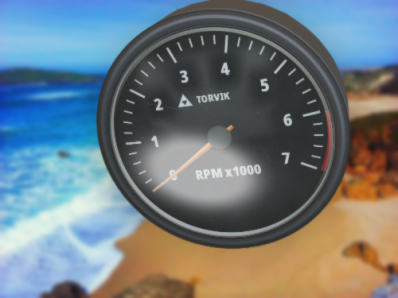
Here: 0 (rpm)
